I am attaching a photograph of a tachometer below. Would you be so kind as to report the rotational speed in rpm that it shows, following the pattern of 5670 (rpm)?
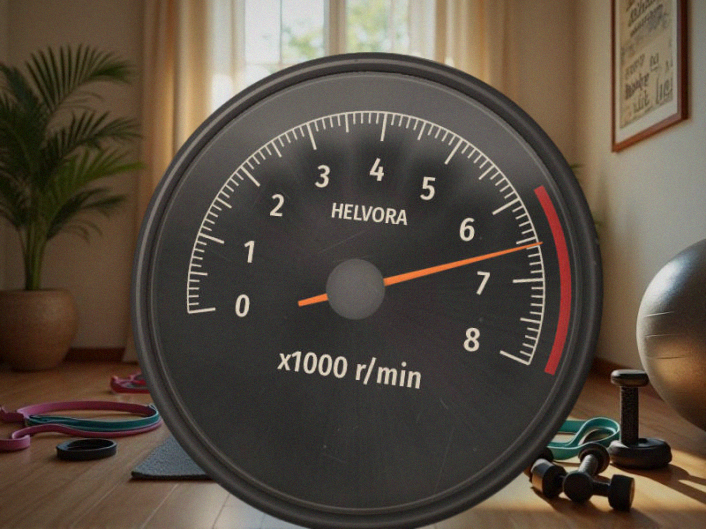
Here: 6600 (rpm)
